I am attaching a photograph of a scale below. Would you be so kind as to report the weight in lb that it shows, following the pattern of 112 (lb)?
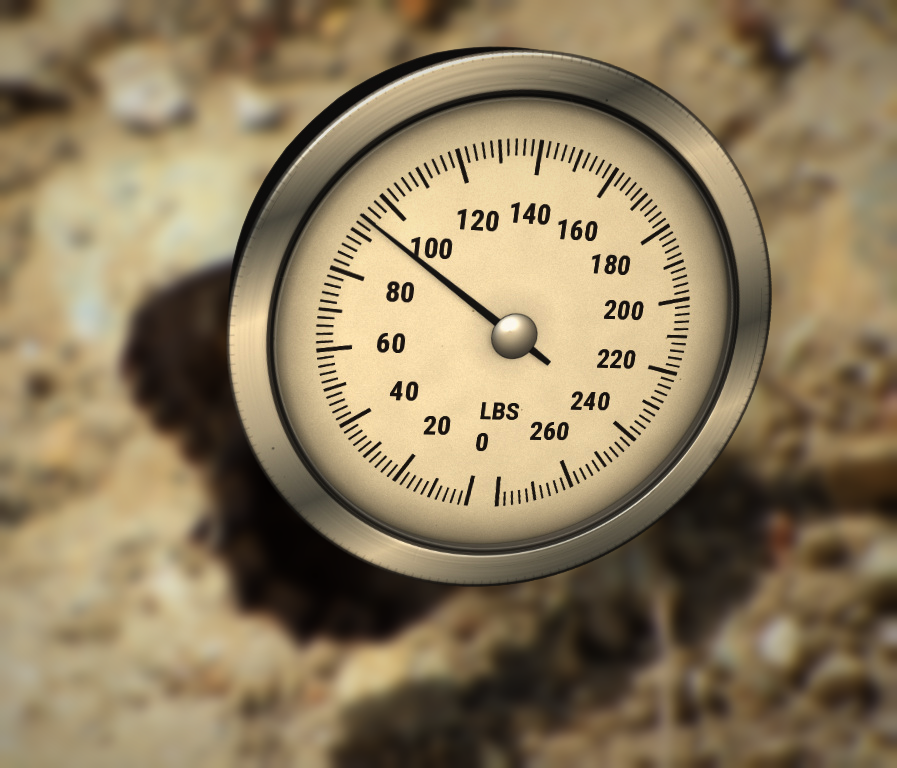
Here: 94 (lb)
